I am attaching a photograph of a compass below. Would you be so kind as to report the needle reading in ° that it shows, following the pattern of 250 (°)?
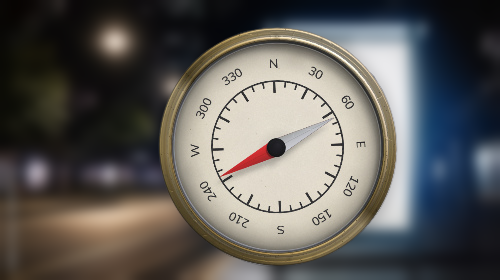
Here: 245 (°)
